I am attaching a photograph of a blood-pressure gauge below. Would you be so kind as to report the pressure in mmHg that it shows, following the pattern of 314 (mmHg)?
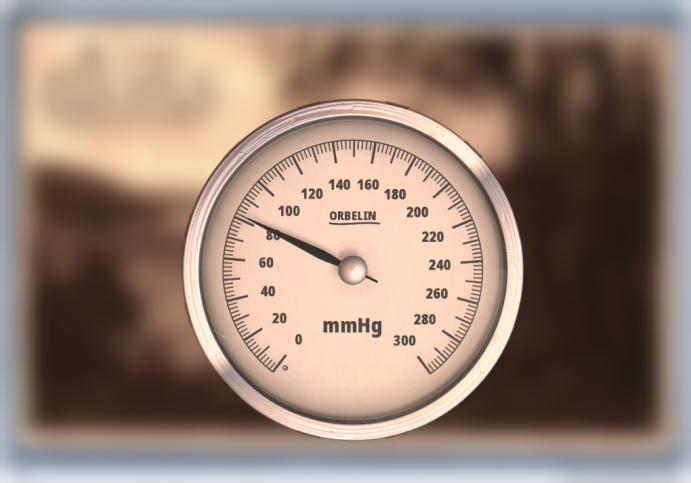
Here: 82 (mmHg)
